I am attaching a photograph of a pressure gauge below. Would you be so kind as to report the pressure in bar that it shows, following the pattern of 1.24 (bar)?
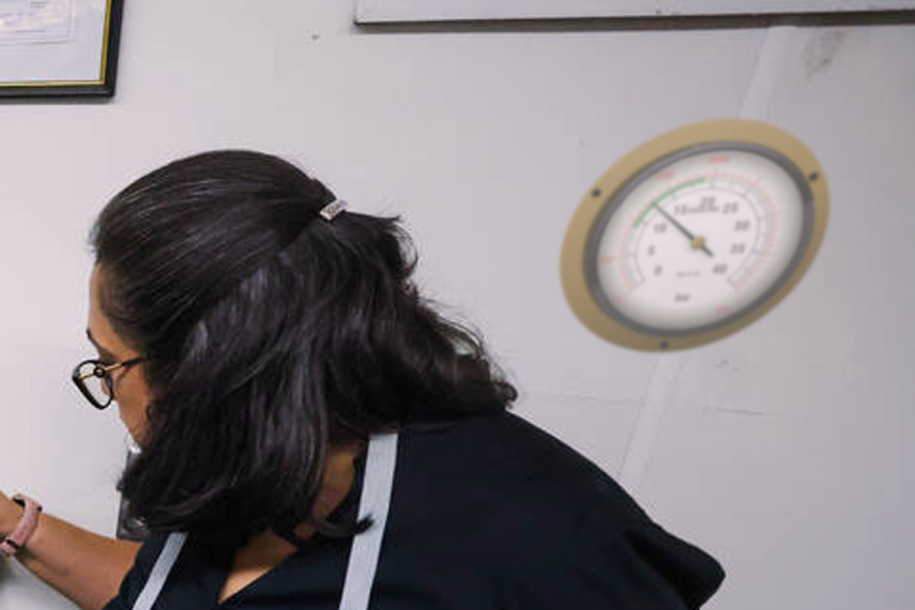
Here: 12.5 (bar)
